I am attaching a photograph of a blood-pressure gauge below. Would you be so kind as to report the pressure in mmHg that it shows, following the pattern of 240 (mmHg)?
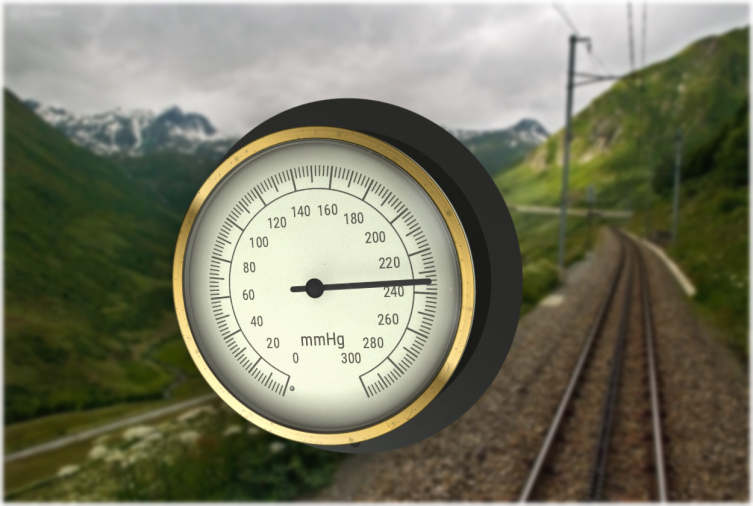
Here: 234 (mmHg)
